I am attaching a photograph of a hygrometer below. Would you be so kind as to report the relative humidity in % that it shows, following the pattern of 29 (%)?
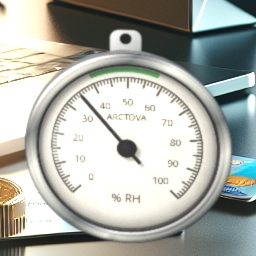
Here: 35 (%)
